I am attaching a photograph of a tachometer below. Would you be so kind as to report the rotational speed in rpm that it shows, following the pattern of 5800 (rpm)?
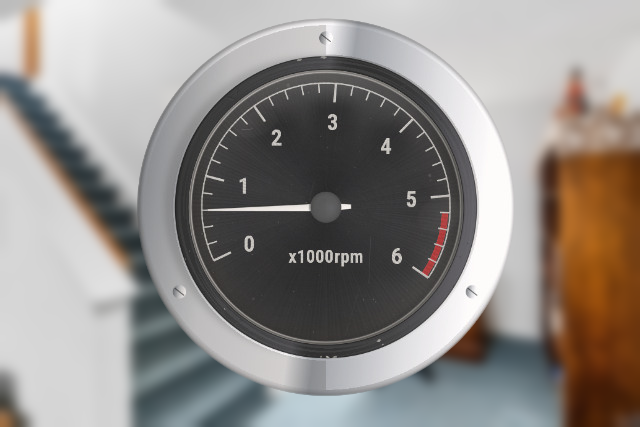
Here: 600 (rpm)
